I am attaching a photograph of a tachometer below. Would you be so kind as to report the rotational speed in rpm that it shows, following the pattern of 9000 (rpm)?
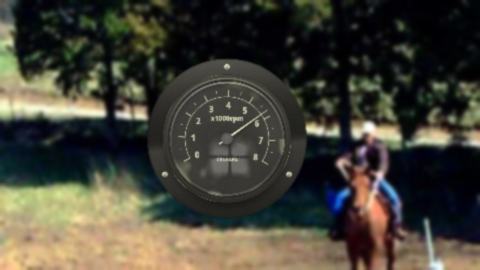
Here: 5750 (rpm)
